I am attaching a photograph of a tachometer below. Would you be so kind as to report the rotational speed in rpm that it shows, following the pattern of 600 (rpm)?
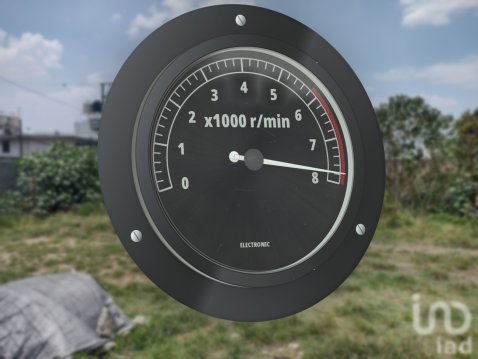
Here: 7800 (rpm)
